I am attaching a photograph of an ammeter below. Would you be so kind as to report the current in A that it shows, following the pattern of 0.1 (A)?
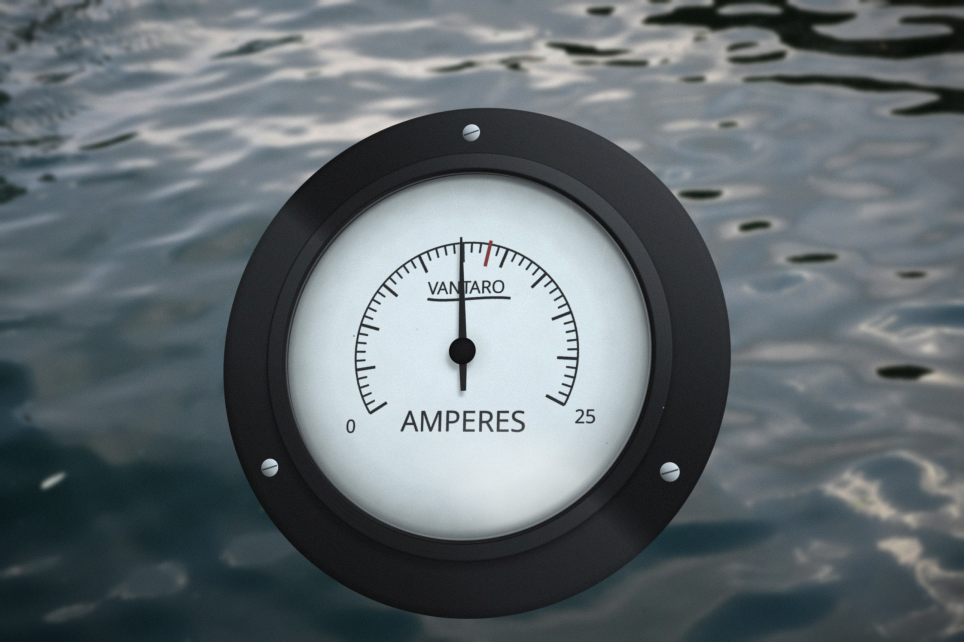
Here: 12.5 (A)
